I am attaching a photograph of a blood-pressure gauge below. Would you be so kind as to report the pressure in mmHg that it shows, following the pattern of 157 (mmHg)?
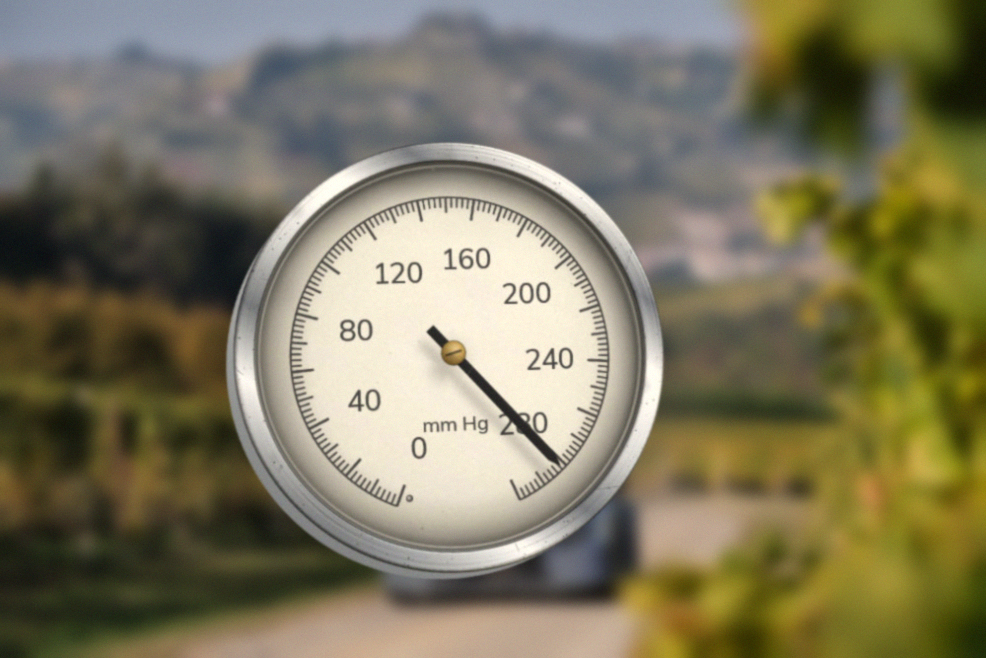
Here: 282 (mmHg)
